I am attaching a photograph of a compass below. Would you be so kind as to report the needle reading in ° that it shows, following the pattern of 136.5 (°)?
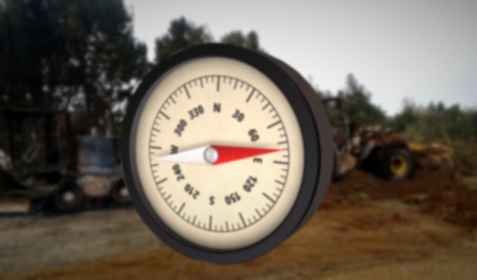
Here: 80 (°)
